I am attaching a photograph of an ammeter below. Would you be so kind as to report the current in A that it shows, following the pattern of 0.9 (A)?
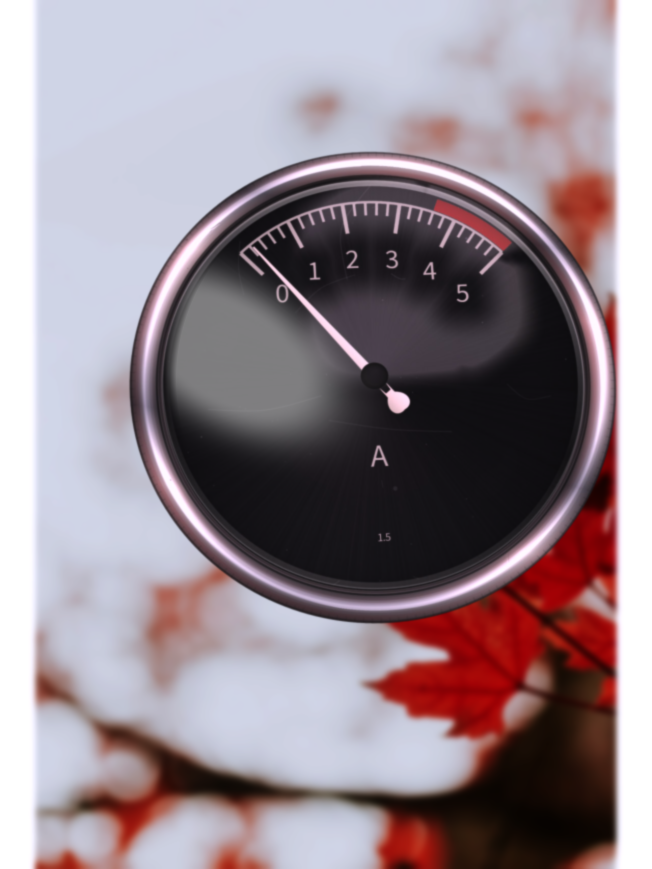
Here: 0.2 (A)
